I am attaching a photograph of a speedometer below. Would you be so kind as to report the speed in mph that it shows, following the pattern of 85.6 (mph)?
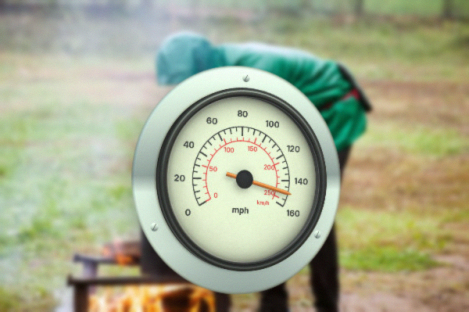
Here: 150 (mph)
